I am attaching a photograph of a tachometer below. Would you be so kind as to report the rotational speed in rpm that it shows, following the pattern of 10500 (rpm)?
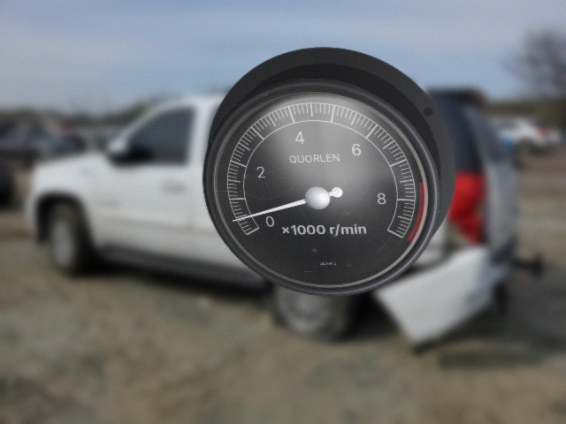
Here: 500 (rpm)
